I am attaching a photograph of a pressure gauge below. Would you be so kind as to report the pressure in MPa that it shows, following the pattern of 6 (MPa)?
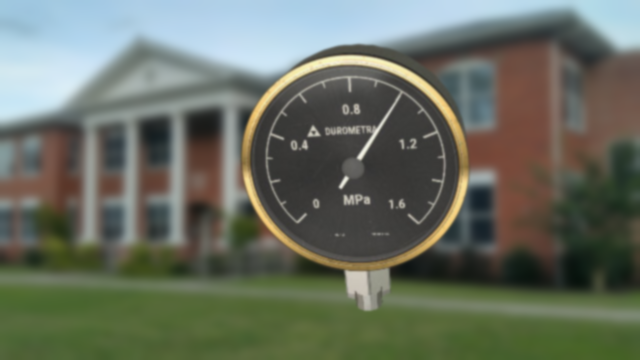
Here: 1 (MPa)
